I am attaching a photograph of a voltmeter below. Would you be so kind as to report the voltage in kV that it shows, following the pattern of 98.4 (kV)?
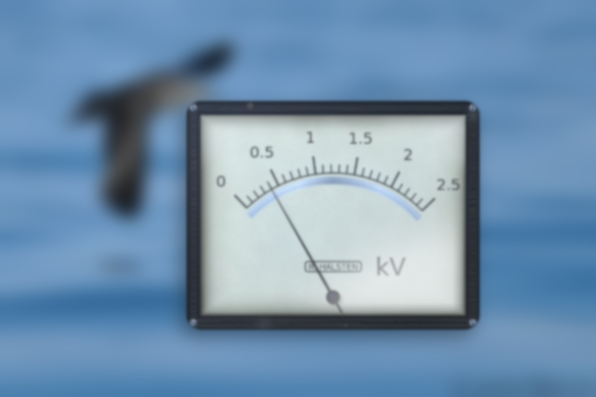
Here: 0.4 (kV)
